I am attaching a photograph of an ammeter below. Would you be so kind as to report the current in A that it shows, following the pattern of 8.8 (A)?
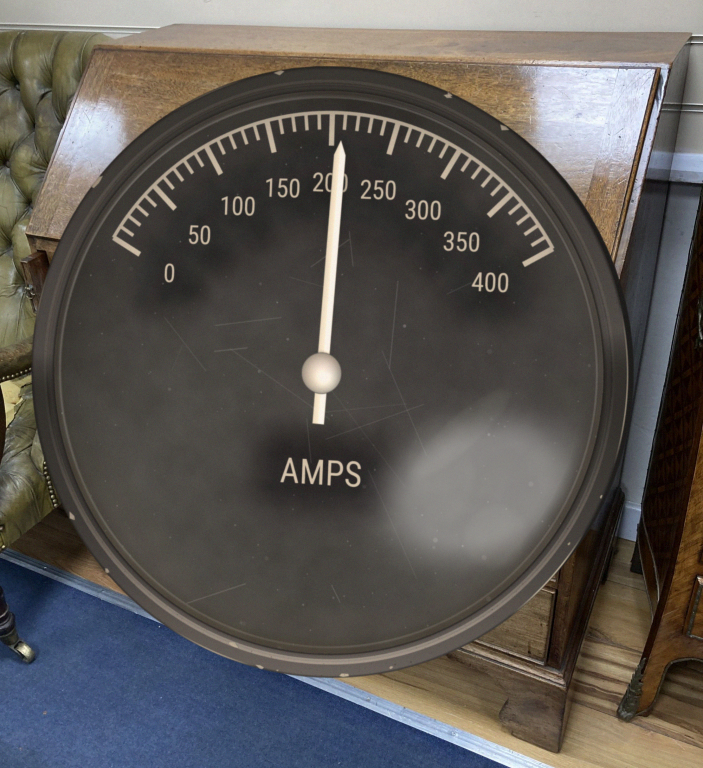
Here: 210 (A)
